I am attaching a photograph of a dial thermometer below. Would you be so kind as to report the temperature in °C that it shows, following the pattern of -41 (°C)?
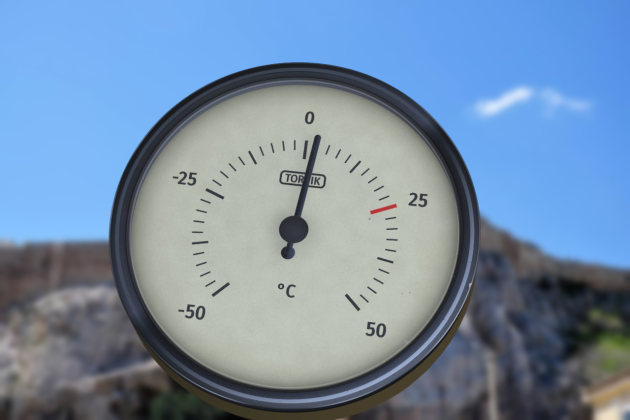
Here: 2.5 (°C)
